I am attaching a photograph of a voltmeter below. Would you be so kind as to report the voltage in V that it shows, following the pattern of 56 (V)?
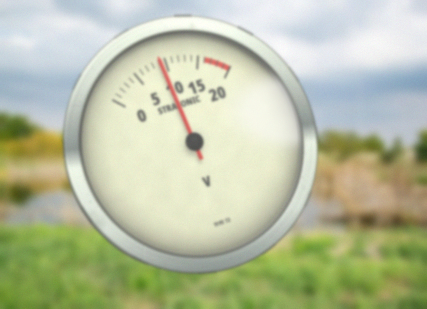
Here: 9 (V)
